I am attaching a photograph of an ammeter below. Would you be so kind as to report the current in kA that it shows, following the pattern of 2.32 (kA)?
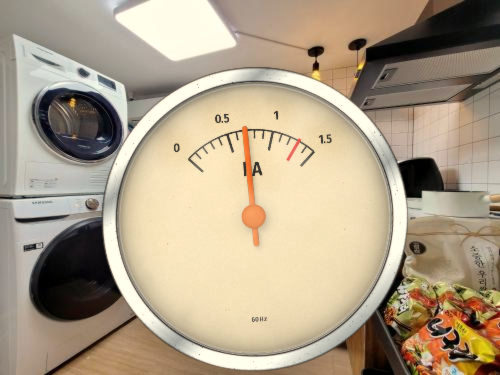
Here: 0.7 (kA)
